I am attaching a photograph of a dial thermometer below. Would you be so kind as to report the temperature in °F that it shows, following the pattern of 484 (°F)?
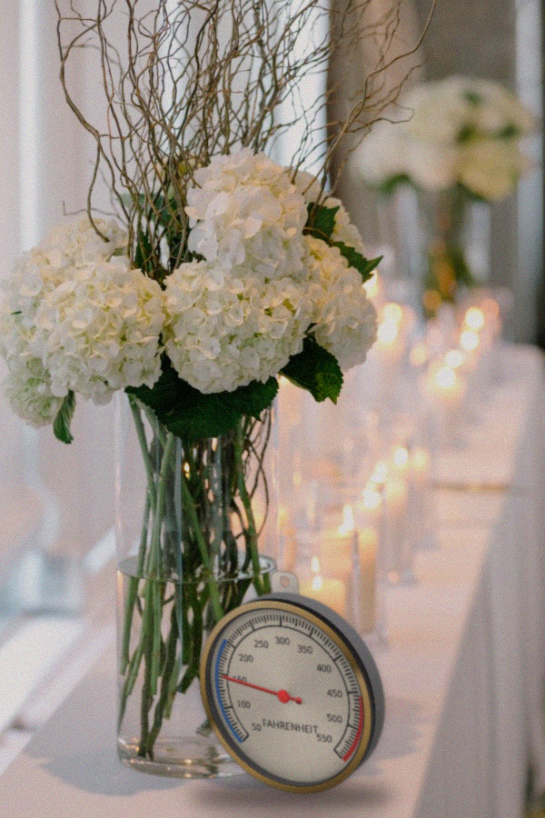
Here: 150 (°F)
